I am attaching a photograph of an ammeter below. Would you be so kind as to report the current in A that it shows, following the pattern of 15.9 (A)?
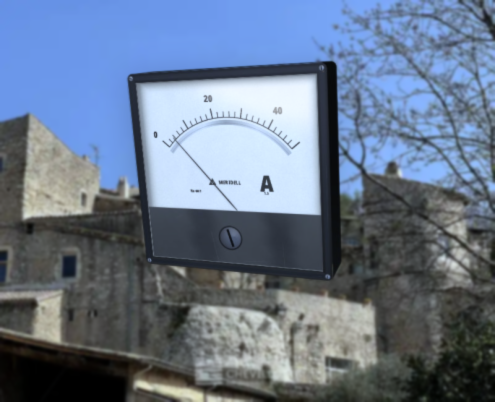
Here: 4 (A)
